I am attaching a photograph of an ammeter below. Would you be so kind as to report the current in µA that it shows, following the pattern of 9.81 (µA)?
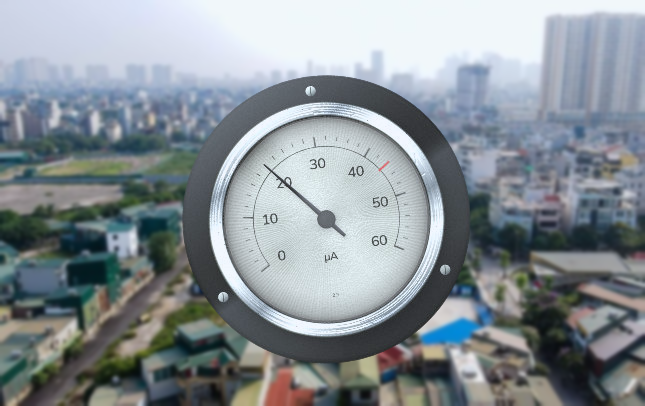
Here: 20 (µA)
